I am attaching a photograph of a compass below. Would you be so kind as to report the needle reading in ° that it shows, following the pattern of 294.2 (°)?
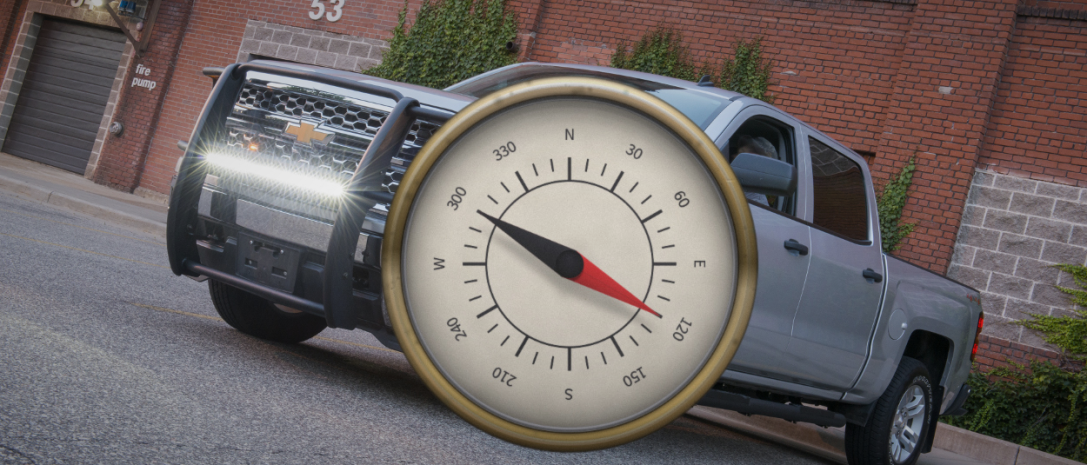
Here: 120 (°)
